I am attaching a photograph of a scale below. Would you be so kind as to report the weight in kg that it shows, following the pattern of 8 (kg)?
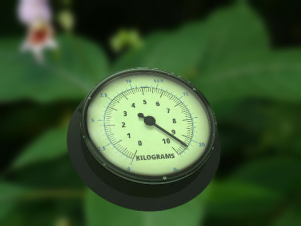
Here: 9.5 (kg)
